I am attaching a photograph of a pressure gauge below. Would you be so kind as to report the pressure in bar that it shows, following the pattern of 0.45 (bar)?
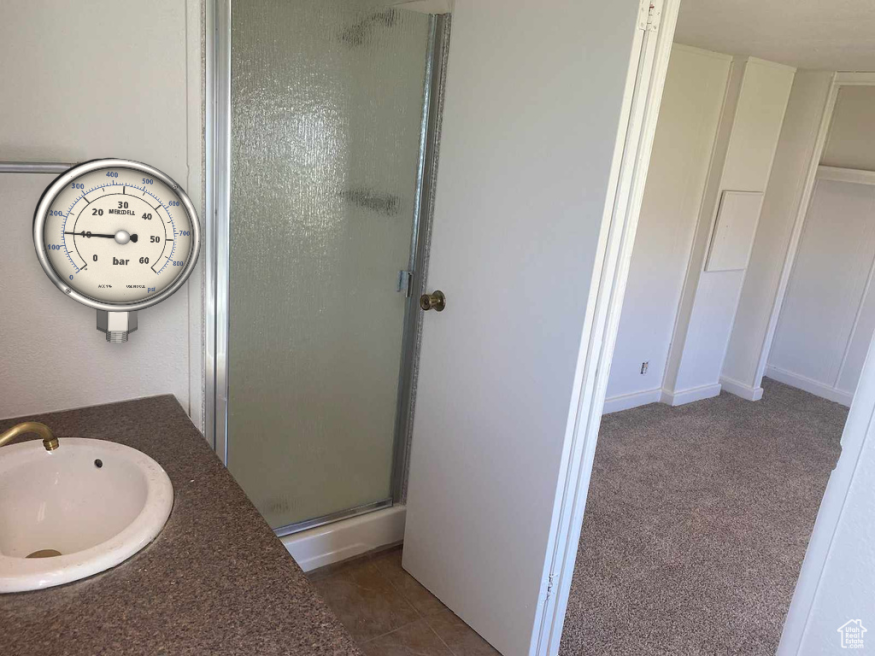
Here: 10 (bar)
